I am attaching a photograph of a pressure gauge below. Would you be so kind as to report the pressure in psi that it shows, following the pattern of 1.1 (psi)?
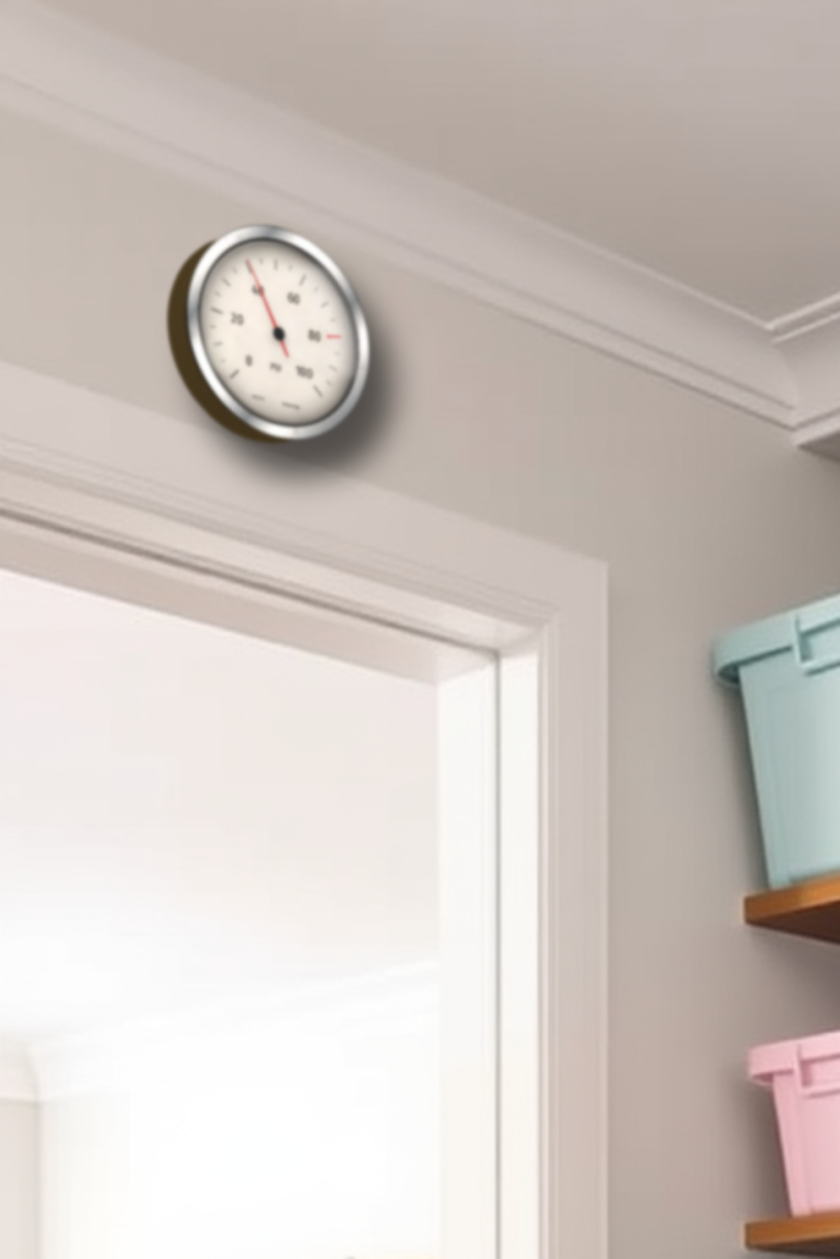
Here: 40 (psi)
